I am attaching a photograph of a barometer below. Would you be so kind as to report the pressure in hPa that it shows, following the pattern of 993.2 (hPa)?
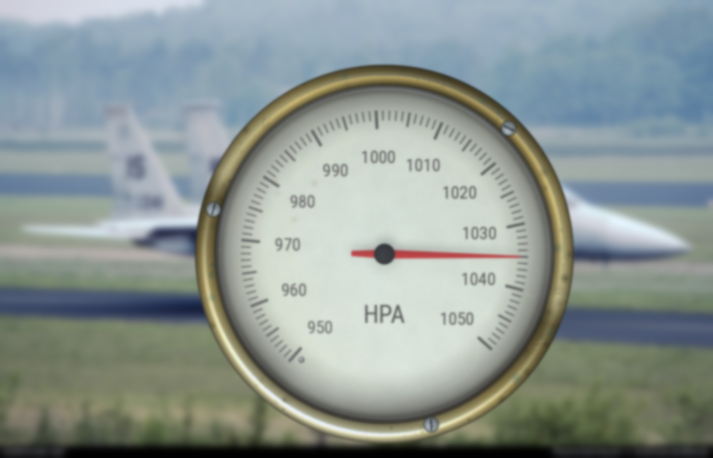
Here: 1035 (hPa)
